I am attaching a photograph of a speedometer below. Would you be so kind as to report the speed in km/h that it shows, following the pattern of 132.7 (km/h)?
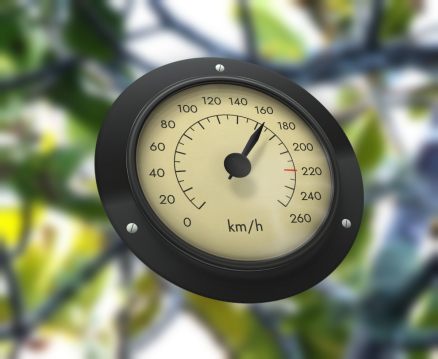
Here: 165 (km/h)
